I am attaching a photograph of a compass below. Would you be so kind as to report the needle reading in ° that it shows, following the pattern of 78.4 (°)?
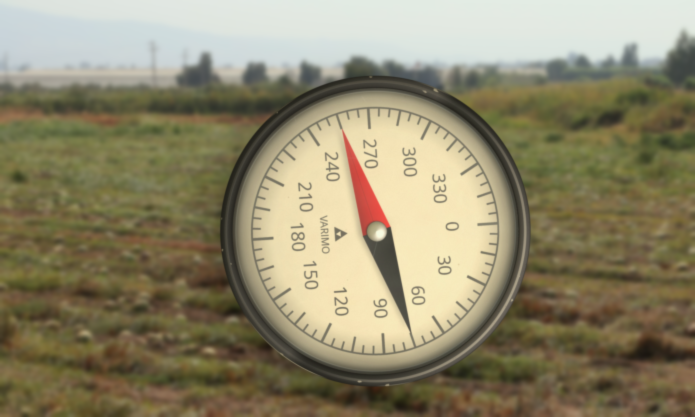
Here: 255 (°)
